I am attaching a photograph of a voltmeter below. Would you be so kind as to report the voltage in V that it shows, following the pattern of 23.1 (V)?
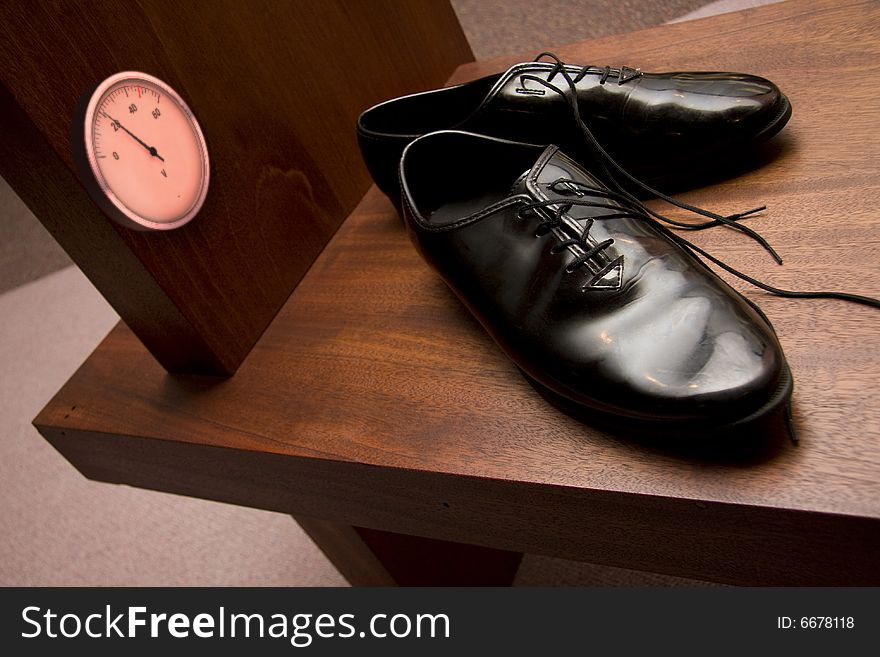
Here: 20 (V)
